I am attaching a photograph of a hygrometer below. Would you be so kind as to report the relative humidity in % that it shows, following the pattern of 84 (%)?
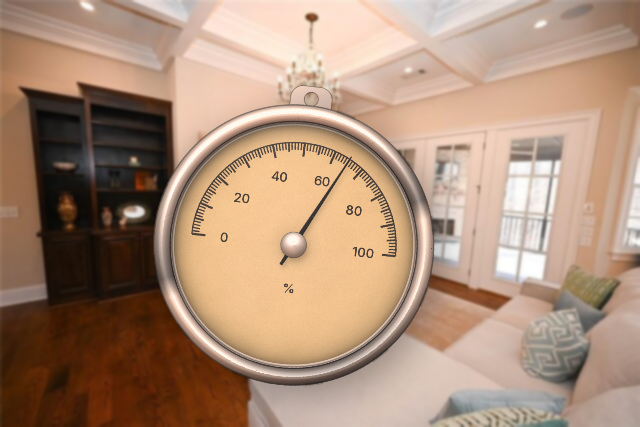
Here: 65 (%)
